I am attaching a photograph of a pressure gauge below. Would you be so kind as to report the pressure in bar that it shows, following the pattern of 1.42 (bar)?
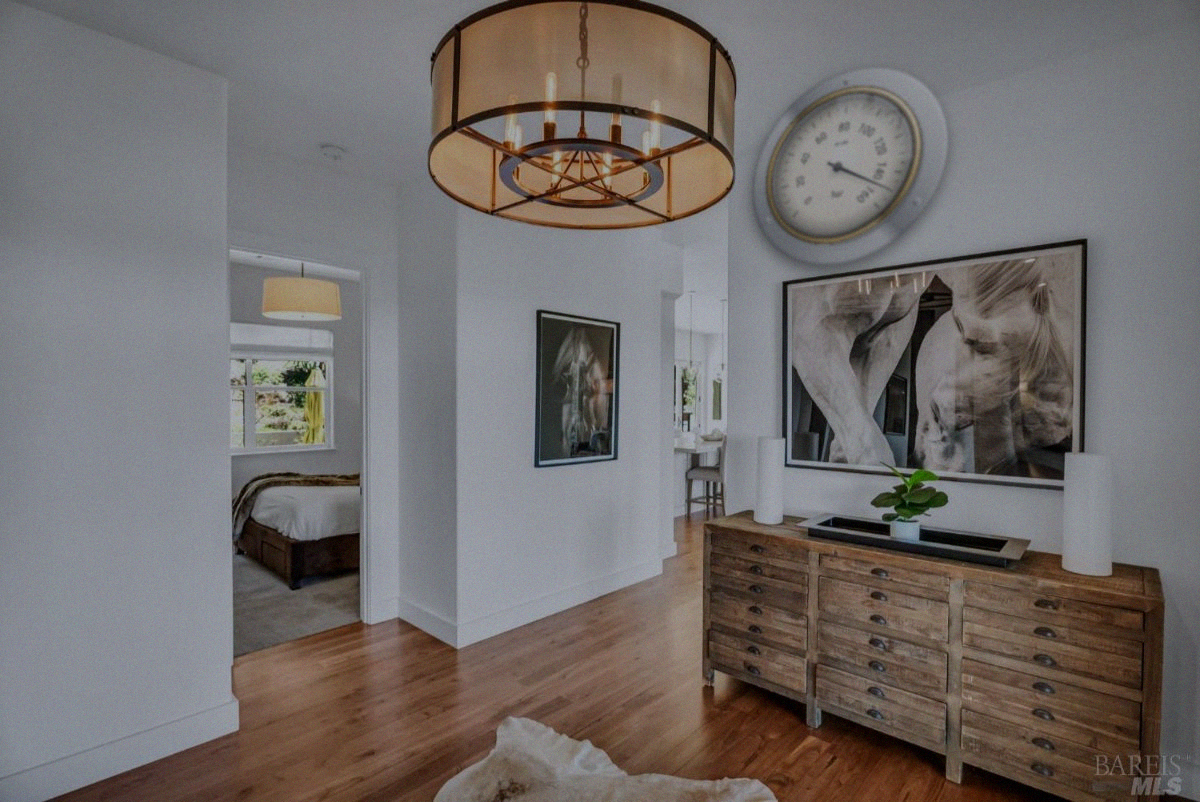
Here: 150 (bar)
